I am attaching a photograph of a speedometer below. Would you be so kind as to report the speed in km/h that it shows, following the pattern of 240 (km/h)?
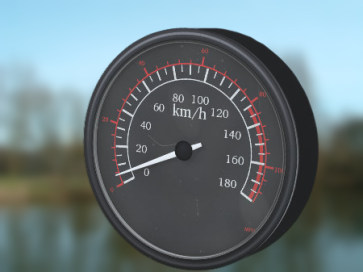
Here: 5 (km/h)
